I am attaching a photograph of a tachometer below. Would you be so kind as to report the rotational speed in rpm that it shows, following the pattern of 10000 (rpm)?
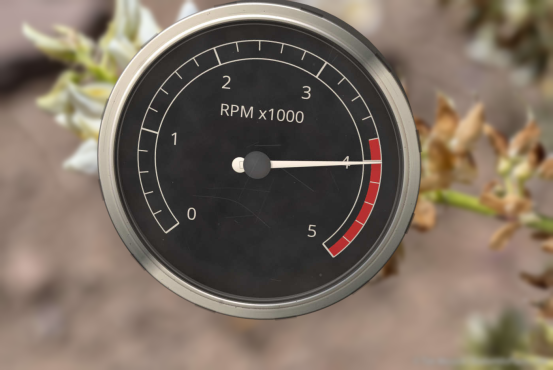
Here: 4000 (rpm)
